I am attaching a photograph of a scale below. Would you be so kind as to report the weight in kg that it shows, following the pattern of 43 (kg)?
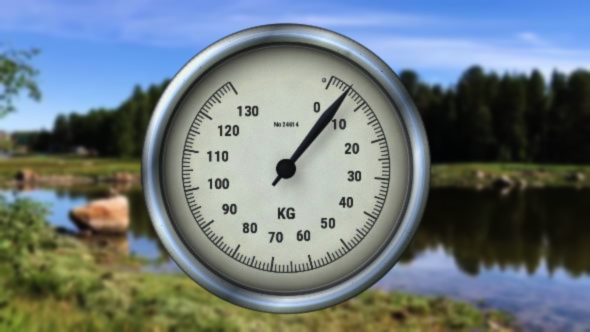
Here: 5 (kg)
